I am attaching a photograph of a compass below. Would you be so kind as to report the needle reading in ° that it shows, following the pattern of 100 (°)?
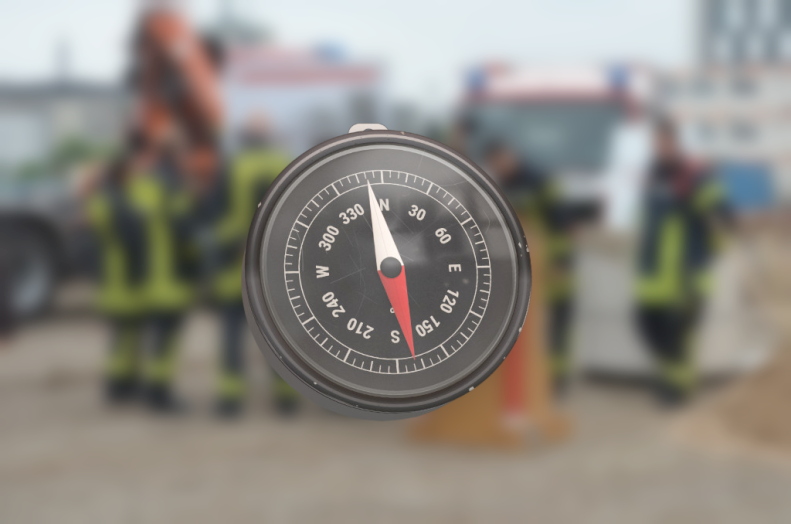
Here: 170 (°)
